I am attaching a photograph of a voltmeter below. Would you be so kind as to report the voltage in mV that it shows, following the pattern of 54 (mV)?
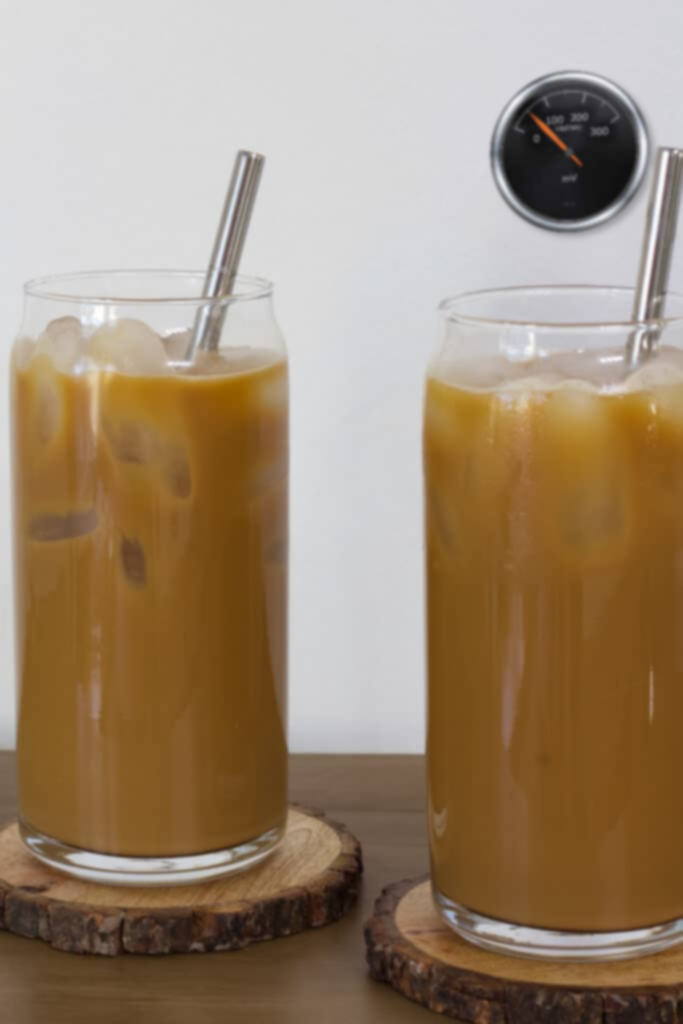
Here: 50 (mV)
